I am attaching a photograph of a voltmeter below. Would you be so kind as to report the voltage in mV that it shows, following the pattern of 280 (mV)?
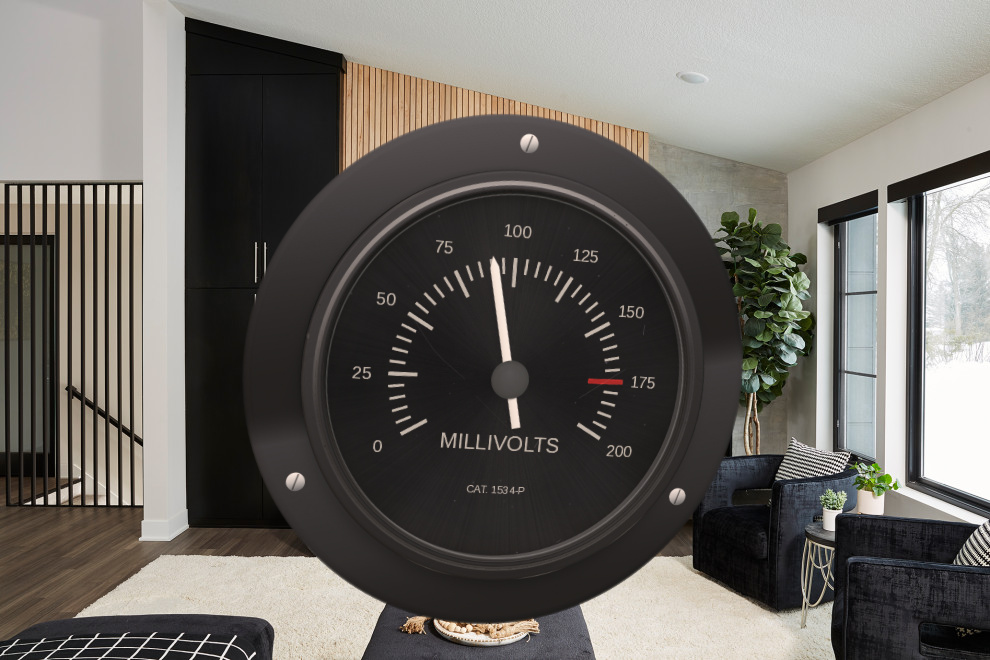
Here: 90 (mV)
